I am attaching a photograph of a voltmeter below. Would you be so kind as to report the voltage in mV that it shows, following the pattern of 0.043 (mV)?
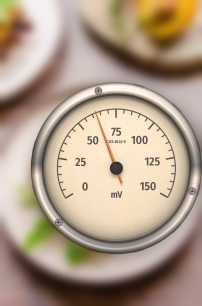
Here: 62.5 (mV)
